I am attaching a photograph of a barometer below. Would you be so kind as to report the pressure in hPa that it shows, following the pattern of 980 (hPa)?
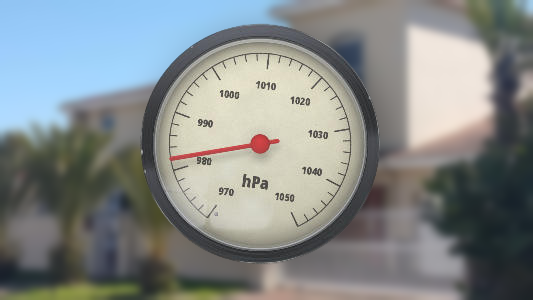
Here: 982 (hPa)
